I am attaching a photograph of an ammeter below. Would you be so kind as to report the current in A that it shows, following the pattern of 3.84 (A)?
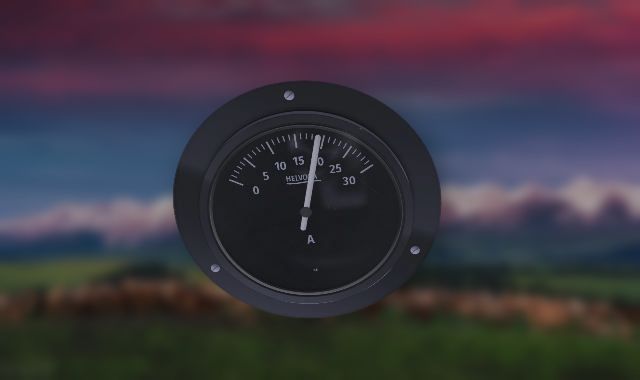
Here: 19 (A)
